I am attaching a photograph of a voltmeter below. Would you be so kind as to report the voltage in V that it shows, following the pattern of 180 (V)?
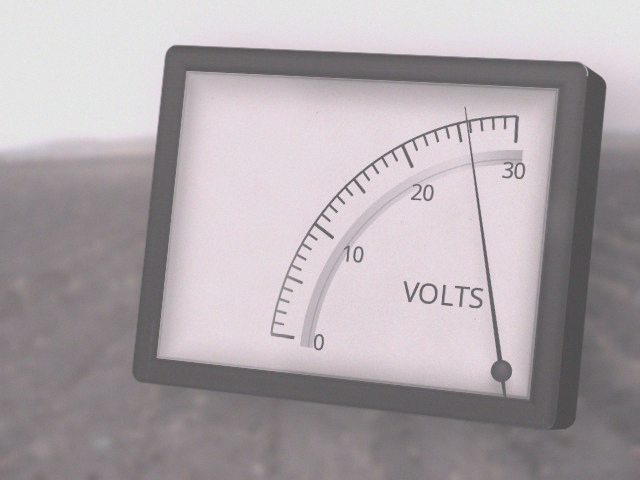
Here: 26 (V)
